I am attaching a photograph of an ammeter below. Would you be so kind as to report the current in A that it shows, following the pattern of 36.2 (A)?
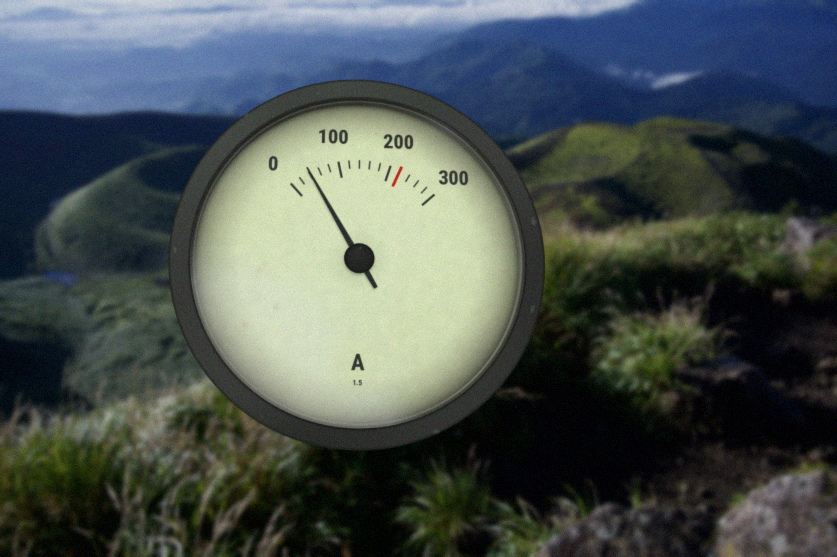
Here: 40 (A)
